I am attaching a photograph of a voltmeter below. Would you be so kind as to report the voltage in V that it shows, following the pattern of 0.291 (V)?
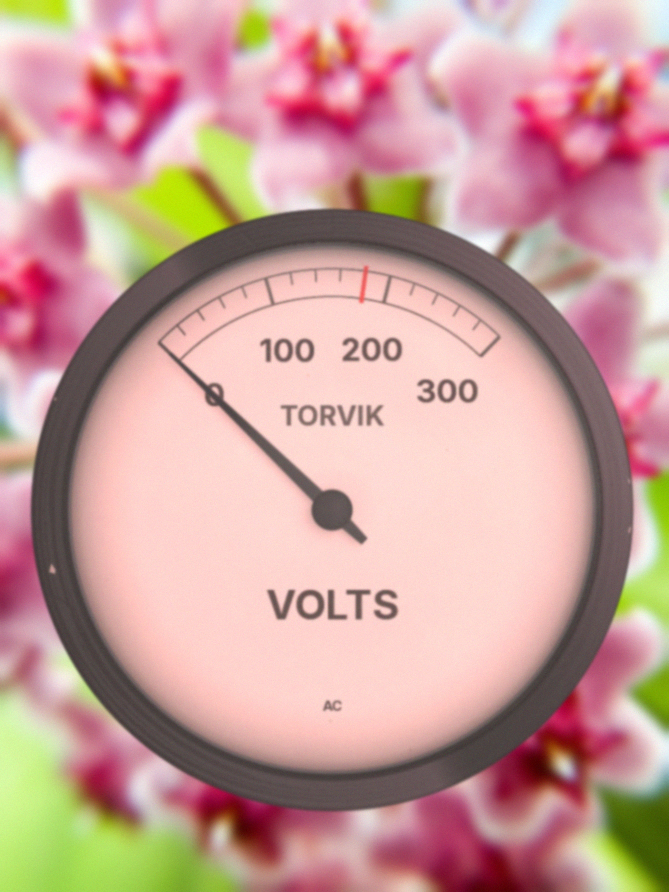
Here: 0 (V)
